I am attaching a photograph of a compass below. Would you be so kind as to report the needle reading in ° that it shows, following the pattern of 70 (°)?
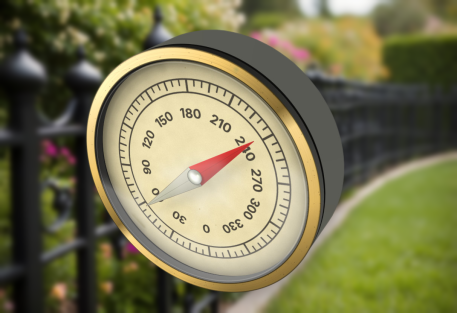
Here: 237.5 (°)
